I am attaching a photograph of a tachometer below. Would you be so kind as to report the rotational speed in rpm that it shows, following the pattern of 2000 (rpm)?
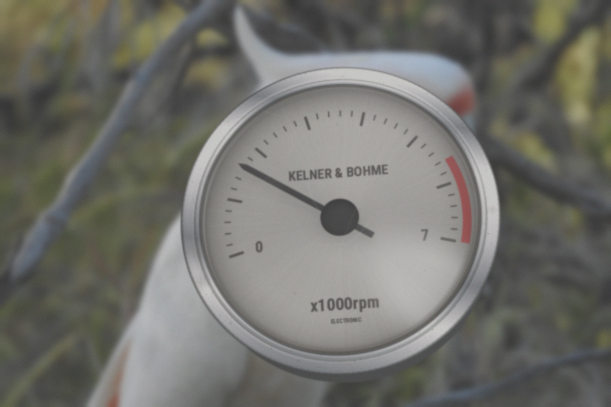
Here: 1600 (rpm)
